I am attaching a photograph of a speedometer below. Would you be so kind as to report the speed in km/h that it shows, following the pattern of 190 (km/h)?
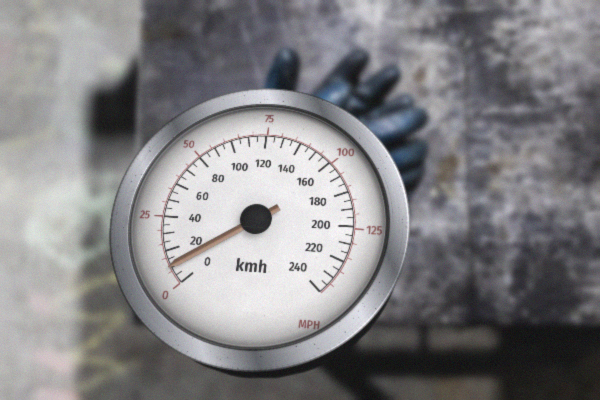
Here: 10 (km/h)
